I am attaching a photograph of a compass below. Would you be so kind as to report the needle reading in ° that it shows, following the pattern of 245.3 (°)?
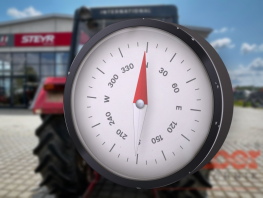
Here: 0 (°)
